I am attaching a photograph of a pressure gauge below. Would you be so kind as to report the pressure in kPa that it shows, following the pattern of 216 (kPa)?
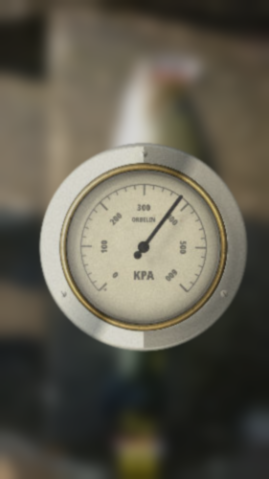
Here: 380 (kPa)
